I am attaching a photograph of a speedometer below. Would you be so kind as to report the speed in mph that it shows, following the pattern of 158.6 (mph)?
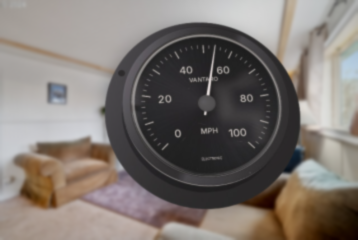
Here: 54 (mph)
